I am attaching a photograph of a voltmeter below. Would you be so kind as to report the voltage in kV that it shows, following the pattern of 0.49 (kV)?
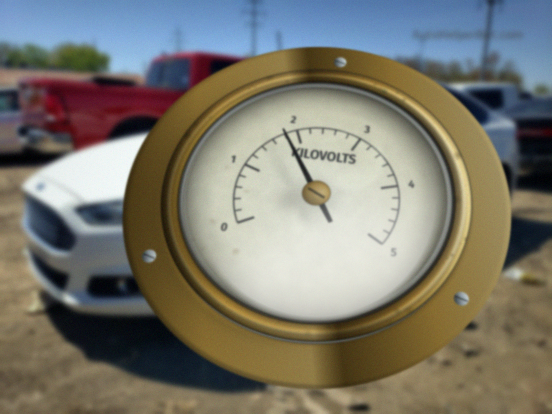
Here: 1.8 (kV)
